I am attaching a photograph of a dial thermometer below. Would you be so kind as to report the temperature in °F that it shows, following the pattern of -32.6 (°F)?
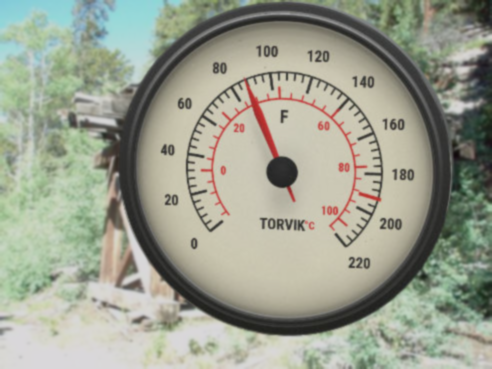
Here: 88 (°F)
